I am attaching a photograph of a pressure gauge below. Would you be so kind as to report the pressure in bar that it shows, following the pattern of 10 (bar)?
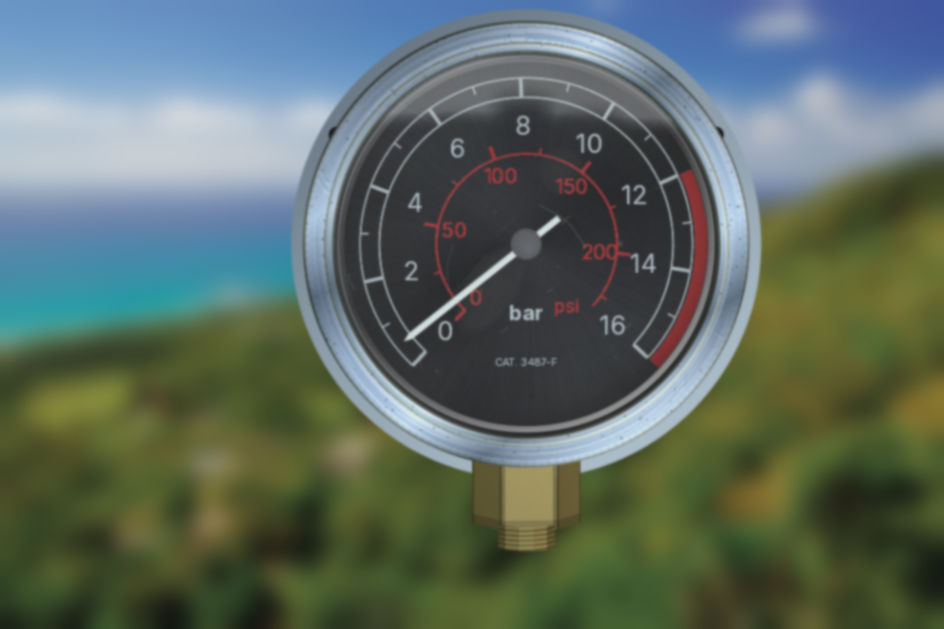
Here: 0.5 (bar)
